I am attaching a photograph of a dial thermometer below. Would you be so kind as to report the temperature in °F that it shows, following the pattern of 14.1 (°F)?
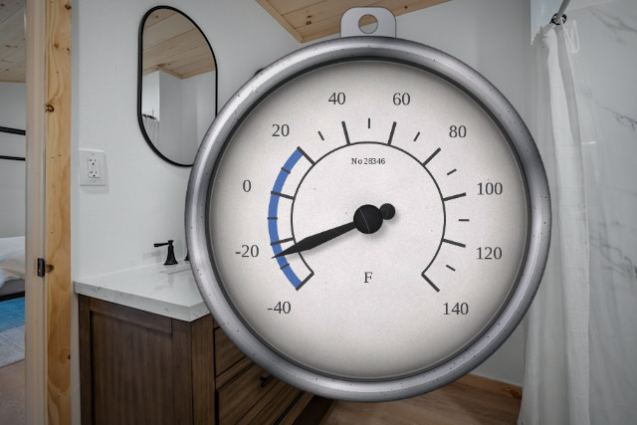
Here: -25 (°F)
